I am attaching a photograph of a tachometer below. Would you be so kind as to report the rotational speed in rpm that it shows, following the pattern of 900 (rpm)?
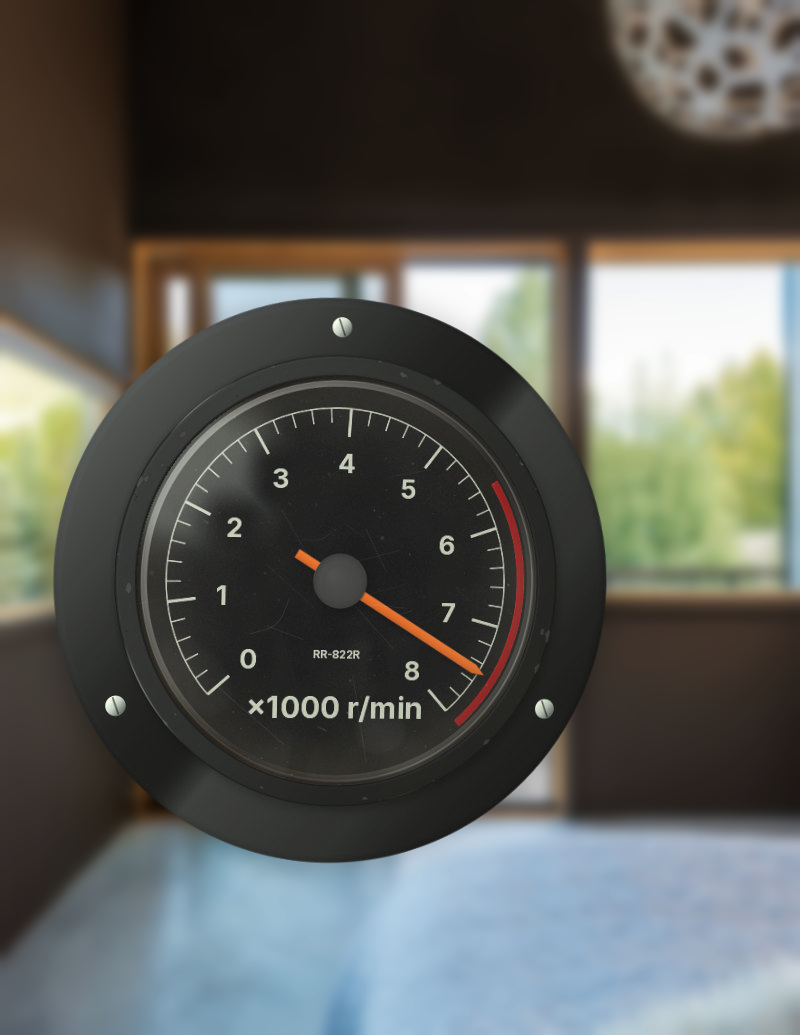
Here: 7500 (rpm)
